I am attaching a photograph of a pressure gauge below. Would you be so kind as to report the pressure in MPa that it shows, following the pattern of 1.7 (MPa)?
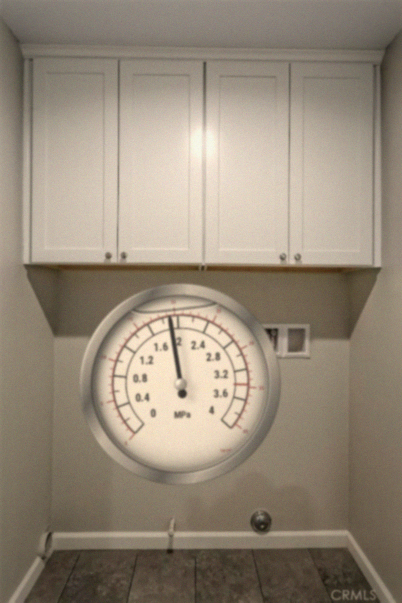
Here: 1.9 (MPa)
